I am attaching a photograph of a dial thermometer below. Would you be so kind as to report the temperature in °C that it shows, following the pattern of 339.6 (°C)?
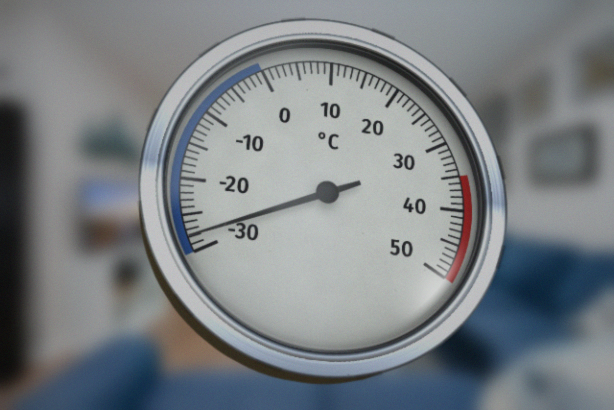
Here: -28 (°C)
